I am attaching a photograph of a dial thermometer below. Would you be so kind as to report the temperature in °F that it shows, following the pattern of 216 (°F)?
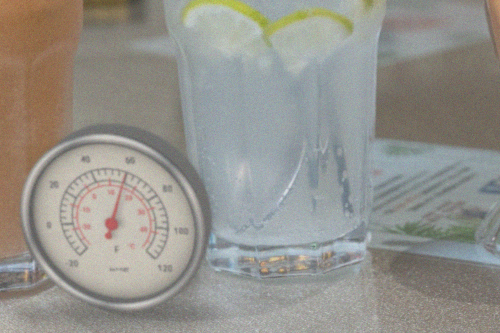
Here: 60 (°F)
